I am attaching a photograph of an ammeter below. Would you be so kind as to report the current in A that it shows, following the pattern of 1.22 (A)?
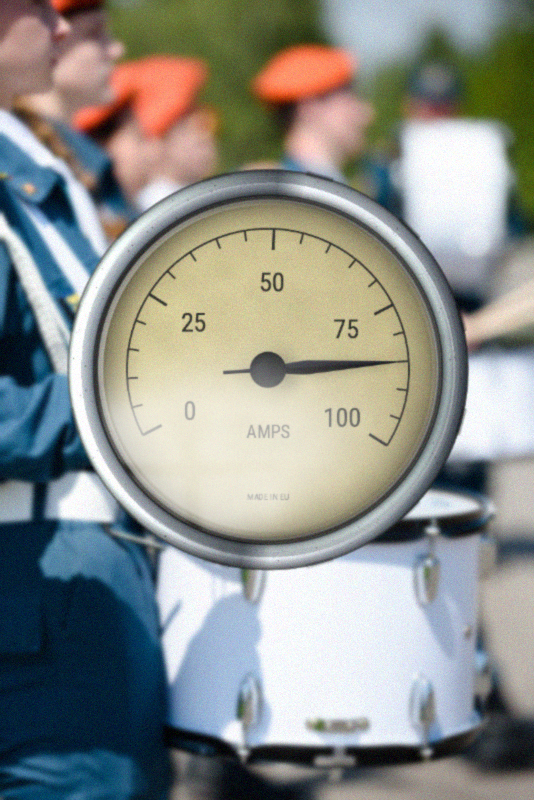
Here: 85 (A)
